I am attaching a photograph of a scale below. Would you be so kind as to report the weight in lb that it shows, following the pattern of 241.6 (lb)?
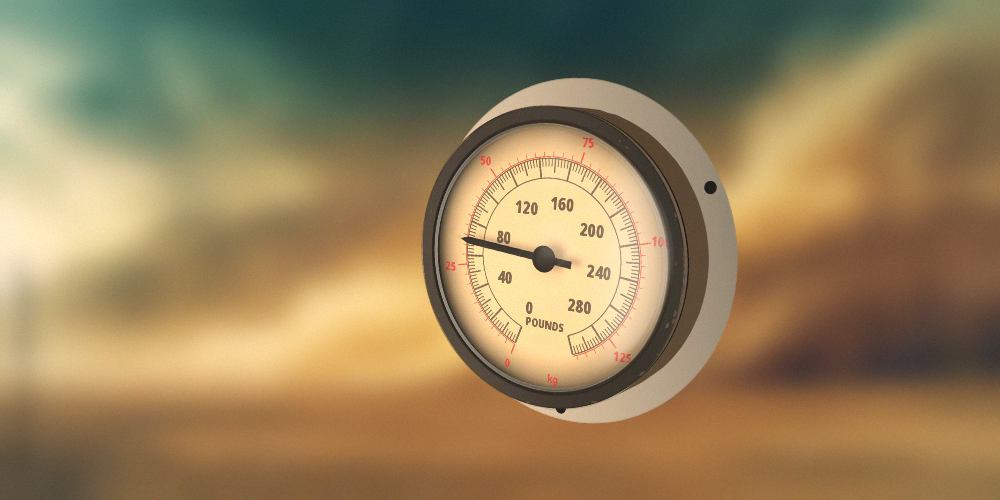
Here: 70 (lb)
